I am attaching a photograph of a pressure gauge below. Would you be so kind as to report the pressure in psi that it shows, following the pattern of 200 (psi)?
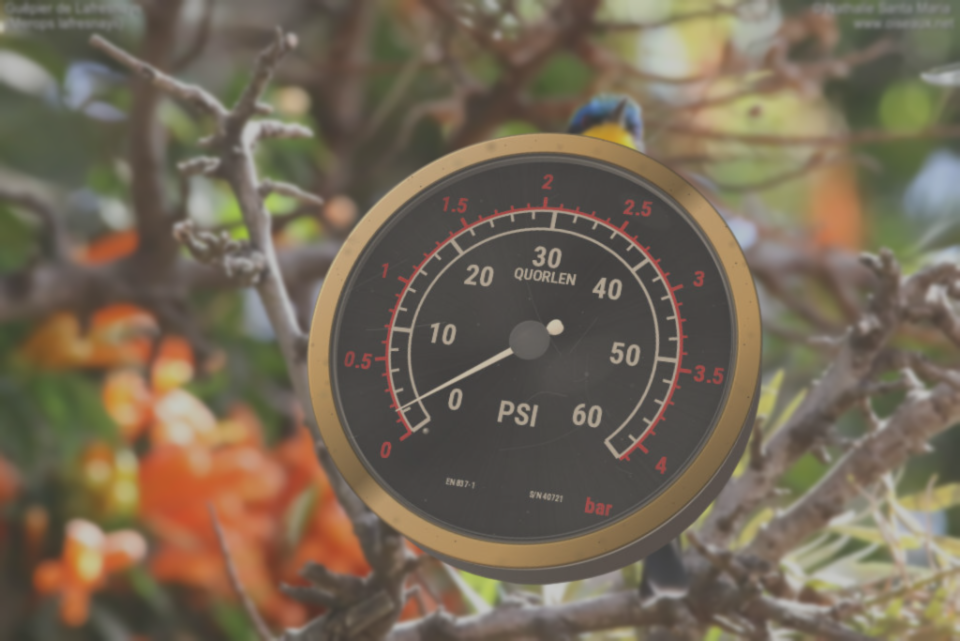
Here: 2 (psi)
